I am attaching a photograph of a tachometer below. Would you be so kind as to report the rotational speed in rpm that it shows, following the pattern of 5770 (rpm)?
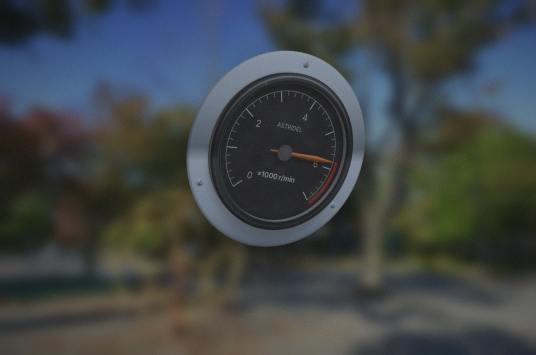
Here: 5800 (rpm)
